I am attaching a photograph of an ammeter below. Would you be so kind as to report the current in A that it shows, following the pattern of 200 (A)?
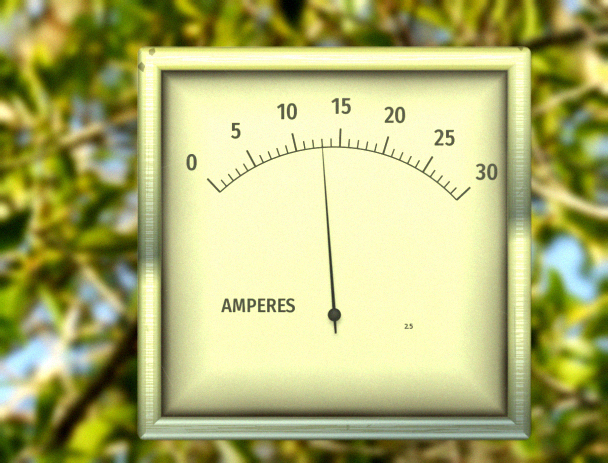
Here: 13 (A)
